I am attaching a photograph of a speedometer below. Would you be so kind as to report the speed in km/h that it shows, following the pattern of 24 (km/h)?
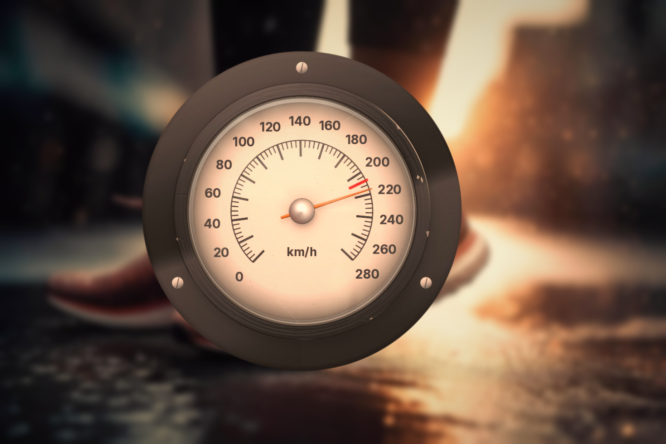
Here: 216 (km/h)
